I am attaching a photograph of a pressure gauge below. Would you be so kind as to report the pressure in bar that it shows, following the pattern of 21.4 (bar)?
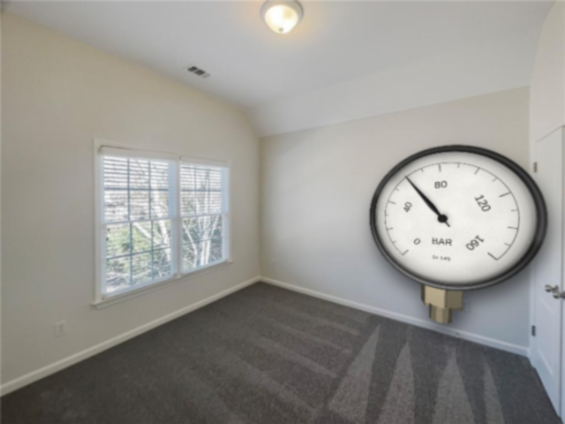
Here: 60 (bar)
